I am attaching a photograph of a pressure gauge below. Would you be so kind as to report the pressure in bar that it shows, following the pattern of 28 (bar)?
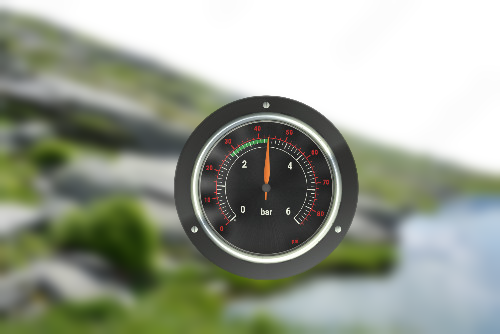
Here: 3 (bar)
